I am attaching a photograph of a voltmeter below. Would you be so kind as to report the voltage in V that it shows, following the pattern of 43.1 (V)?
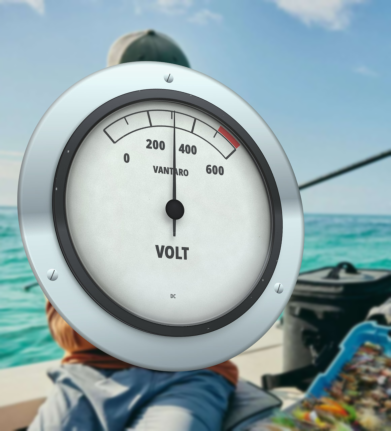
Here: 300 (V)
